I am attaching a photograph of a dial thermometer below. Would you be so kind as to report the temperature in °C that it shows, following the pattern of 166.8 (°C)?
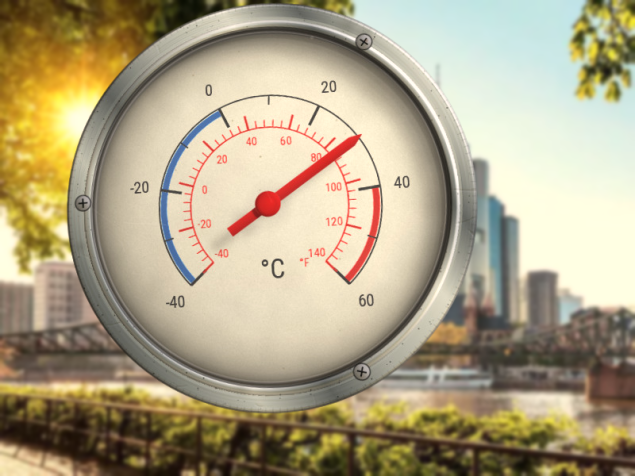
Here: 30 (°C)
